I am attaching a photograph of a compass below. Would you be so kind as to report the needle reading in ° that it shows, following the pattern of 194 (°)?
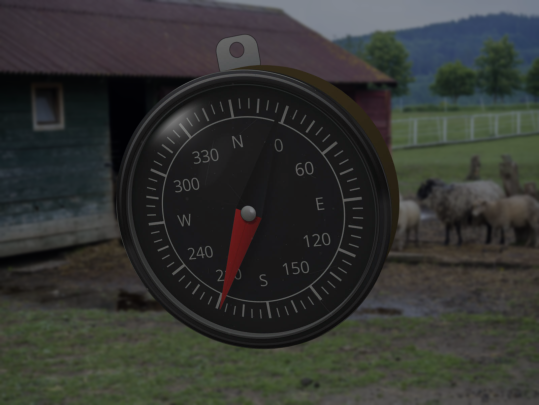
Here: 207.5 (°)
